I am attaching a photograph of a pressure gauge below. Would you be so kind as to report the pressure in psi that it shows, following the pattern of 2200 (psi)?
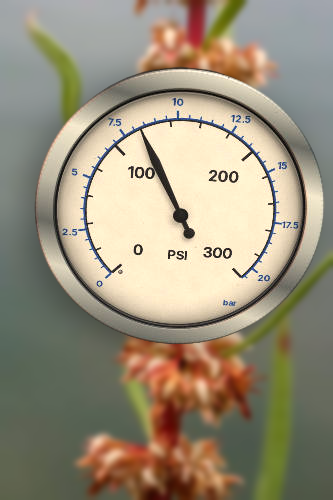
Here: 120 (psi)
